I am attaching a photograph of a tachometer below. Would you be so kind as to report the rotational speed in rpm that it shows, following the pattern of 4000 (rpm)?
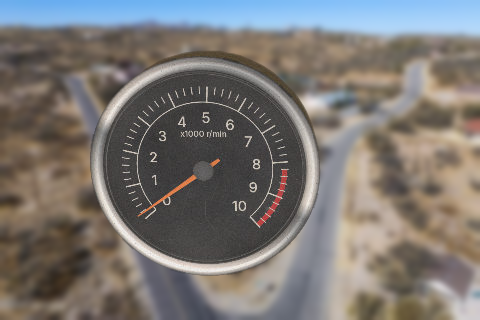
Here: 200 (rpm)
